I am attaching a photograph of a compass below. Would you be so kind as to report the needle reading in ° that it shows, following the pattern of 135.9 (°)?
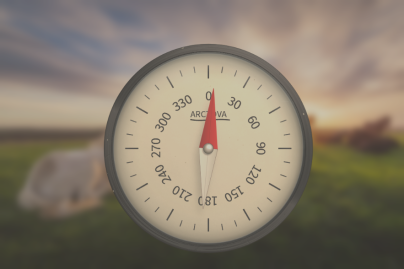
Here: 5 (°)
